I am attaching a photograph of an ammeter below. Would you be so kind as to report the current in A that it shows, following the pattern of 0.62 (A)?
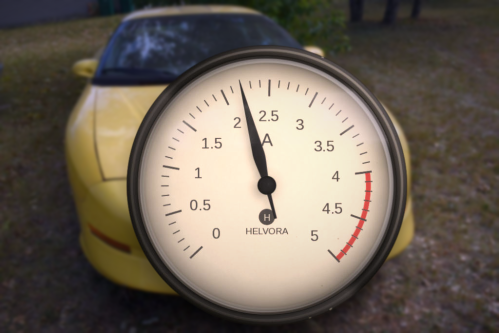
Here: 2.2 (A)
